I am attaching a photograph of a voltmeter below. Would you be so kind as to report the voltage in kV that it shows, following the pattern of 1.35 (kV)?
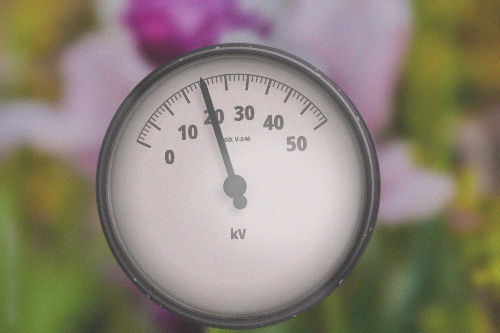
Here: 20 (kV)
